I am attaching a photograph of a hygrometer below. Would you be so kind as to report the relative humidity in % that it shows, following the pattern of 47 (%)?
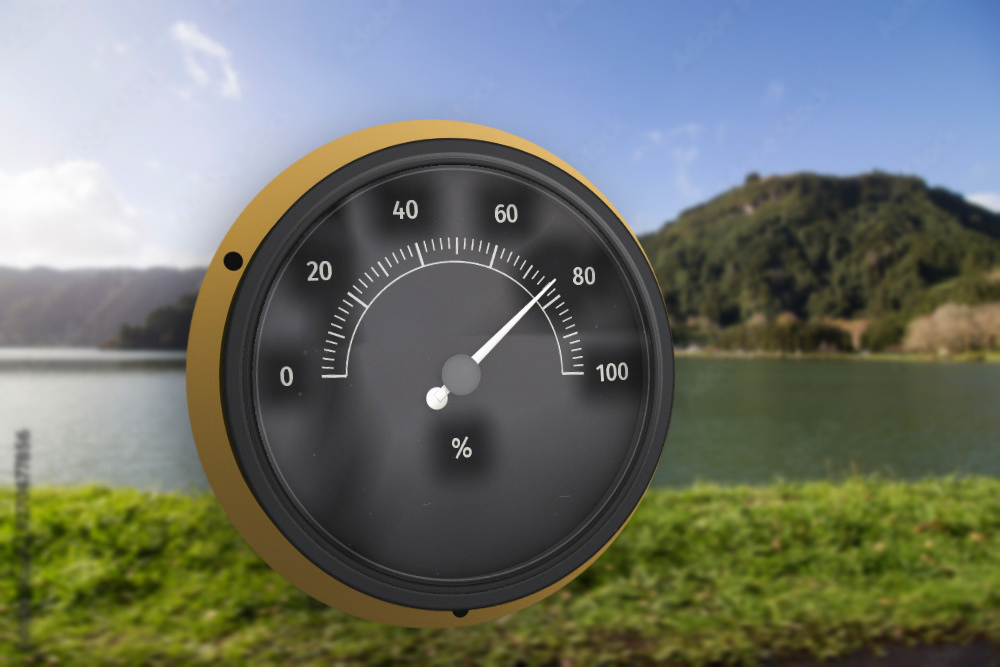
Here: 76 (%)
